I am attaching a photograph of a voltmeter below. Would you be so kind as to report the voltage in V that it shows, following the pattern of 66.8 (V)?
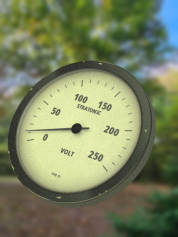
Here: 10 (V)
